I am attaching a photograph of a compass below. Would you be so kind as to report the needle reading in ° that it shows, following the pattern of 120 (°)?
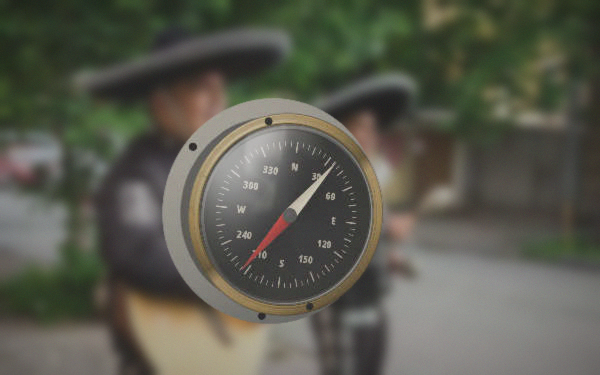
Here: 215 (°)
